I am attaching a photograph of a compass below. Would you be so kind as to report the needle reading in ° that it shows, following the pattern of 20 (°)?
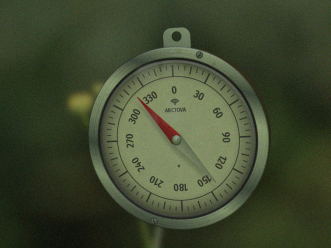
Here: 320 (°)
